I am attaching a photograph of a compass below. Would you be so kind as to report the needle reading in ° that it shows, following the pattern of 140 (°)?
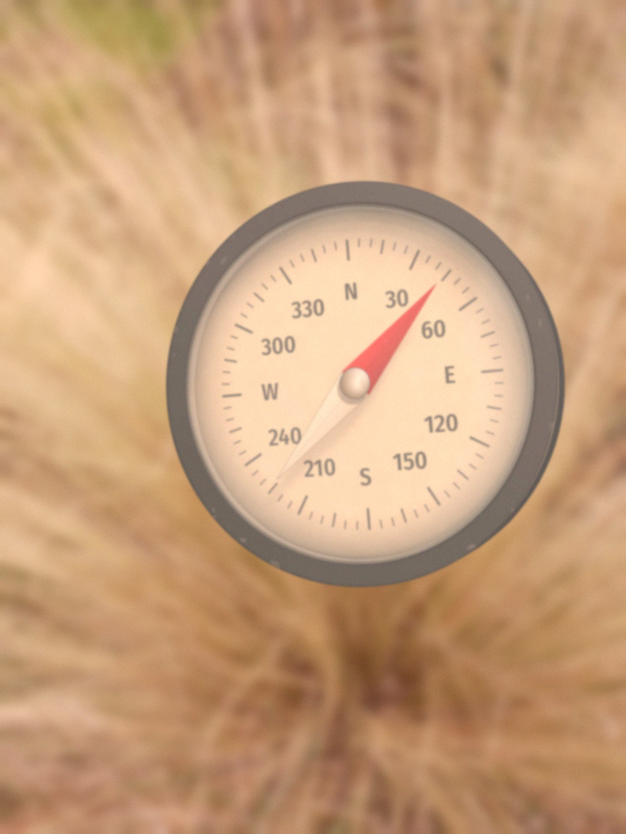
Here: 45 (°)
